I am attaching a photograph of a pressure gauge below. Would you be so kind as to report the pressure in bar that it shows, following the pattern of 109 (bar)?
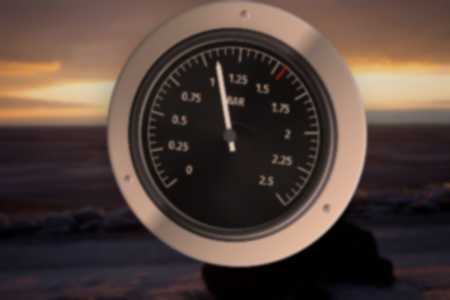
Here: 1.1 (bar)
